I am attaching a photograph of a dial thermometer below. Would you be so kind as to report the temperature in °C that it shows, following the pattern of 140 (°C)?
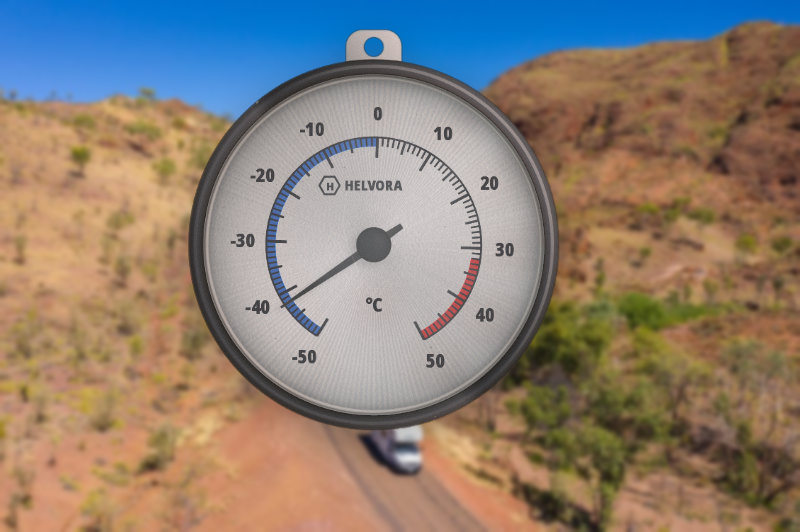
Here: -42 (°C)
